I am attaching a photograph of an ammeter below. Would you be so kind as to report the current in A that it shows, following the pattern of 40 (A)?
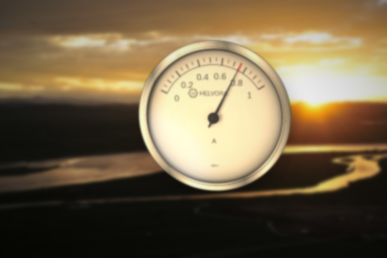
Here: 0.75 (A)
